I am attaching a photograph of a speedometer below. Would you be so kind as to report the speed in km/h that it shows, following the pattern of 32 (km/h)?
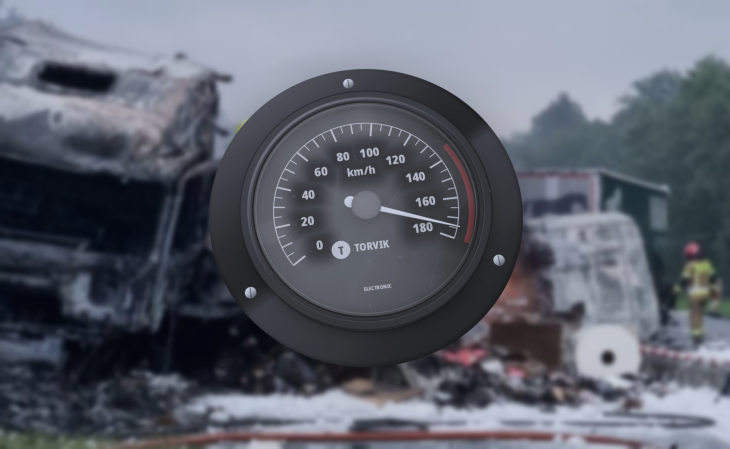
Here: 175 (km/h)
